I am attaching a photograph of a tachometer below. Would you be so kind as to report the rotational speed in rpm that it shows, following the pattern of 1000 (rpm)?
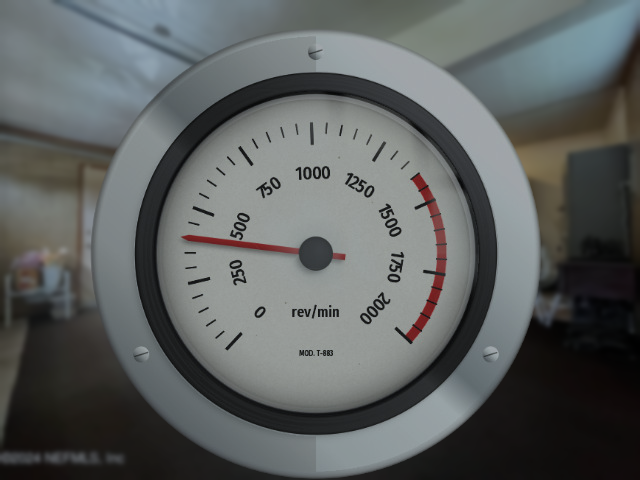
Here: 400 (rpm)
